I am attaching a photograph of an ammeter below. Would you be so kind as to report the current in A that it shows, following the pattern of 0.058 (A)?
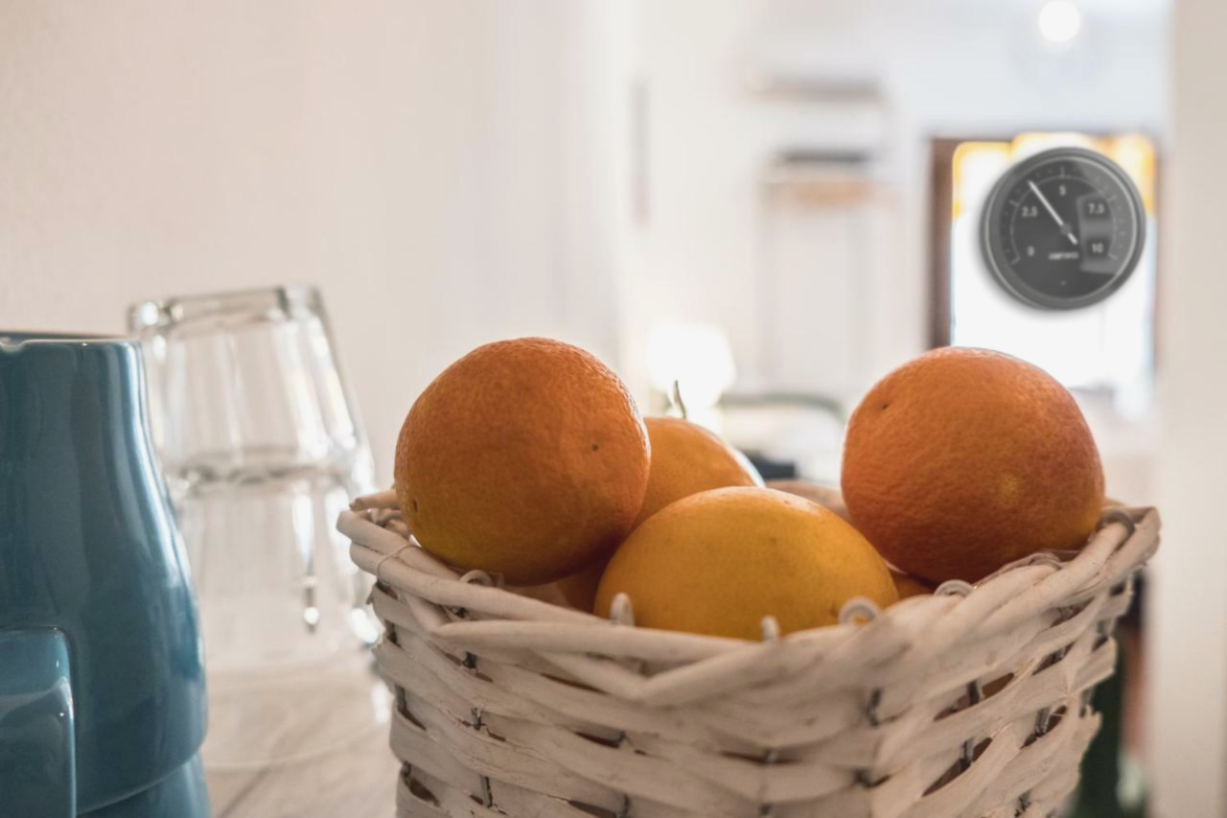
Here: 3.5 (A)
